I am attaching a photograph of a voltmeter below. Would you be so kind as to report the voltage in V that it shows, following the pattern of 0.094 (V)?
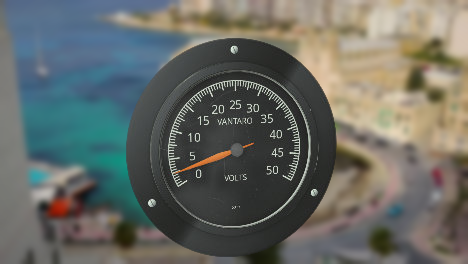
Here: 2.5 (V)
